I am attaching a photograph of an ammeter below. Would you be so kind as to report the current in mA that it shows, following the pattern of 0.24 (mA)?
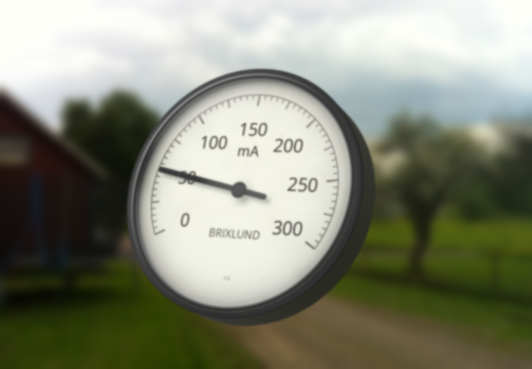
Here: 50 (mA)
